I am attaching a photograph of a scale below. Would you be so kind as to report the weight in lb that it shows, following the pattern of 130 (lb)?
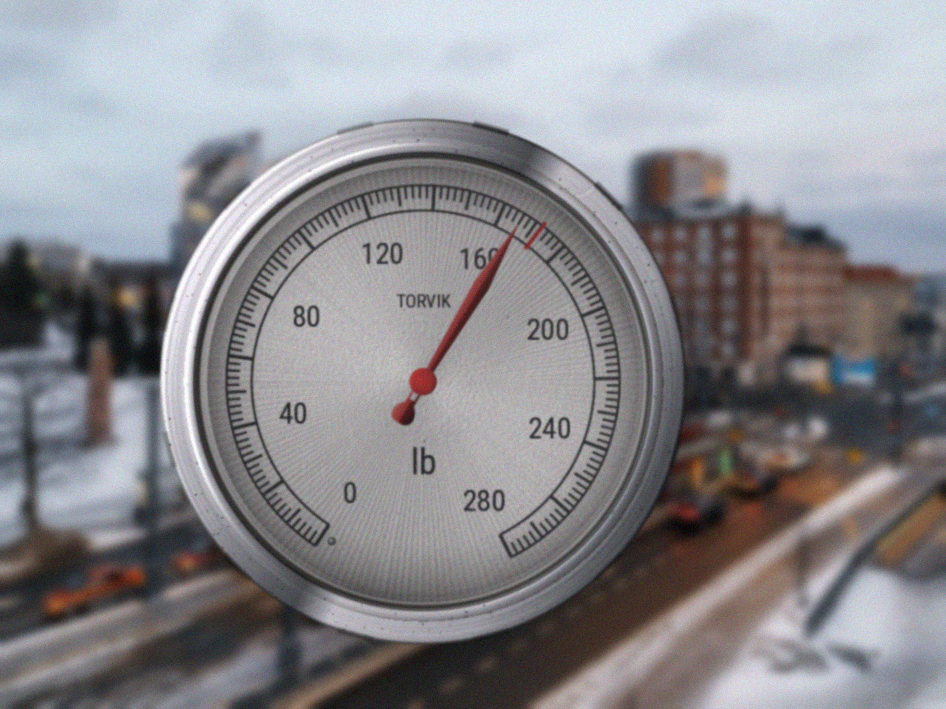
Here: 166 (lb)
